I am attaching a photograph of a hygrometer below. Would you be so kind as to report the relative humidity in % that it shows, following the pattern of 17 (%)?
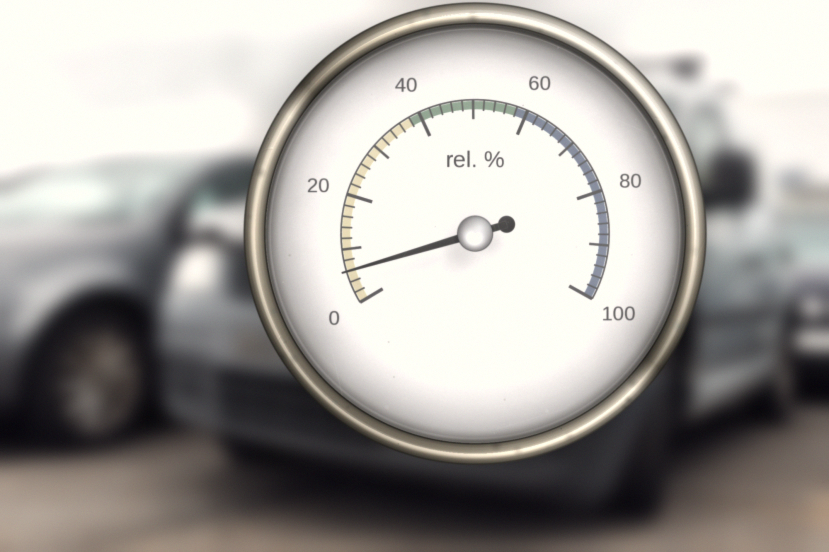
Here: 6 (%)
